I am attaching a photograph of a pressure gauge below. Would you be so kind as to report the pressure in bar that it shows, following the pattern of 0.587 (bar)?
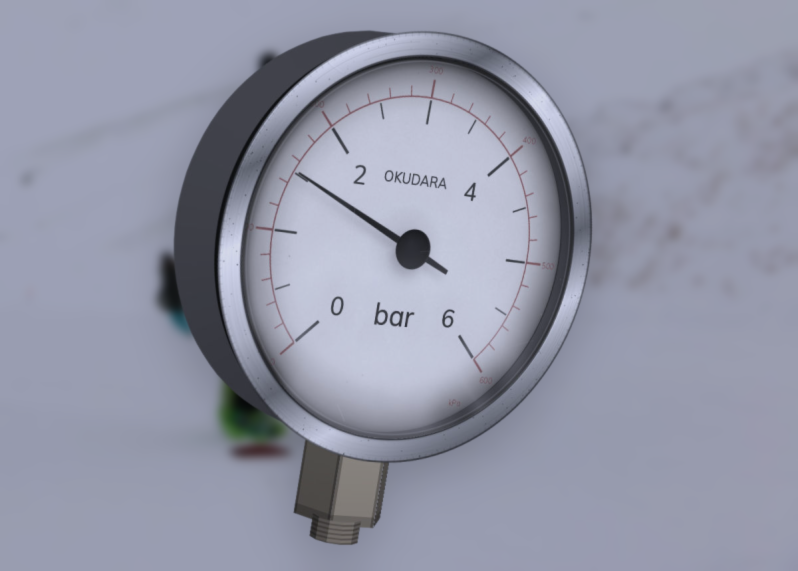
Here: 1.5 (bar)
